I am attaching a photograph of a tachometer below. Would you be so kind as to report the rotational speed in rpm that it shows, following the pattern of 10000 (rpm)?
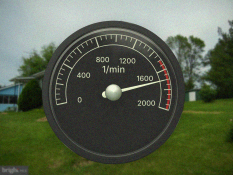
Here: 1700 (rpm)
